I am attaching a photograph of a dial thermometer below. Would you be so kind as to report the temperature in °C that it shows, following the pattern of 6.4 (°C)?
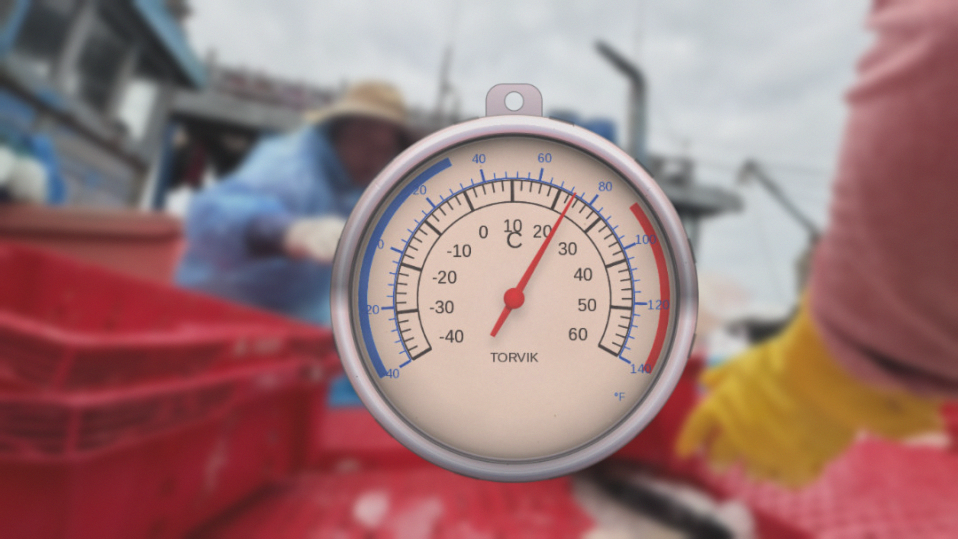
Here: 23 (°C)
